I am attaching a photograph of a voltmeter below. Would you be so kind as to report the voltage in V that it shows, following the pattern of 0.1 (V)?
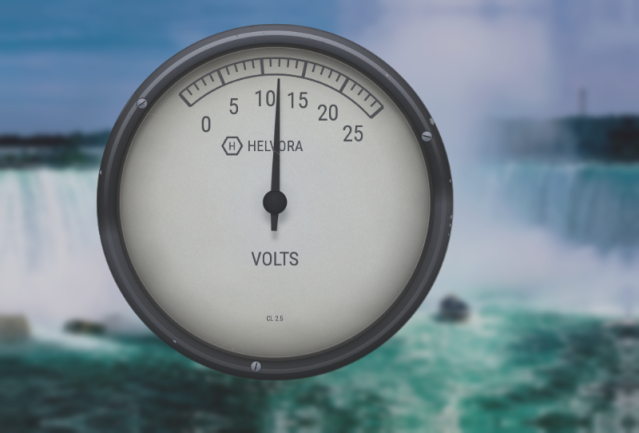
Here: 12 (V)
